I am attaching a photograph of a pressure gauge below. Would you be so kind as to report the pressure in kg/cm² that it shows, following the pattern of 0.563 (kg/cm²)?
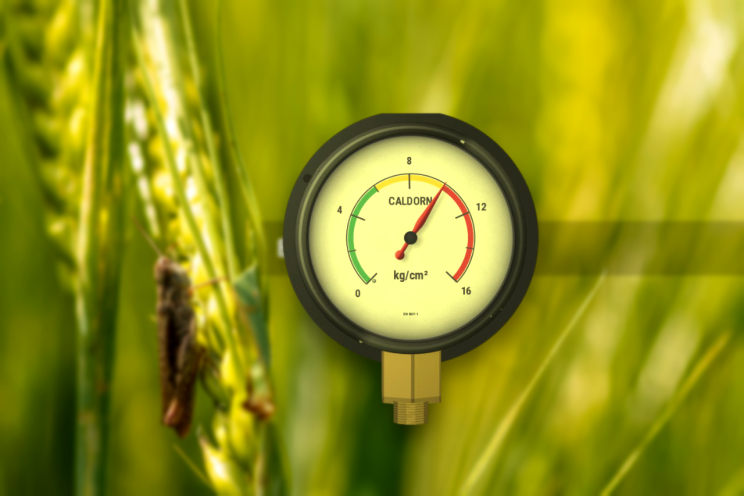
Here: 10 (kg/cm²)
